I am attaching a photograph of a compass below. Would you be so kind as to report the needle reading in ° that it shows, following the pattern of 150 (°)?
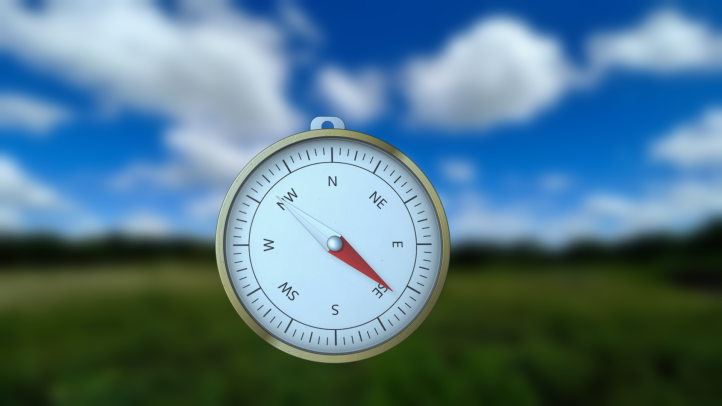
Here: 130 (°)
